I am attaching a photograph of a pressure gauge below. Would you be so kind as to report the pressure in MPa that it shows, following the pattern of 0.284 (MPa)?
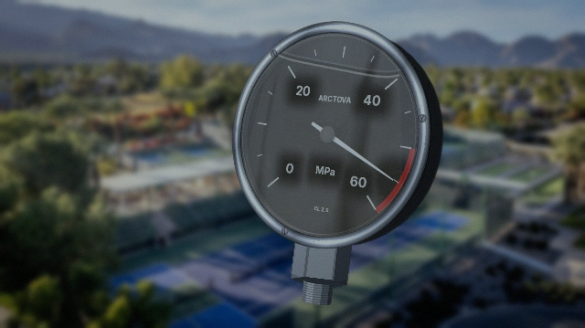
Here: 55 (MPa)
